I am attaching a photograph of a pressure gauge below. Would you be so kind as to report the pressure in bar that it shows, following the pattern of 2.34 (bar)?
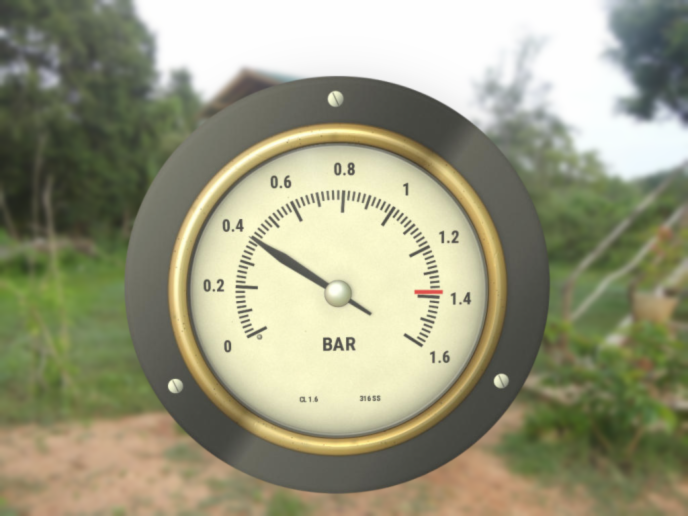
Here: 0.4 (bar)
